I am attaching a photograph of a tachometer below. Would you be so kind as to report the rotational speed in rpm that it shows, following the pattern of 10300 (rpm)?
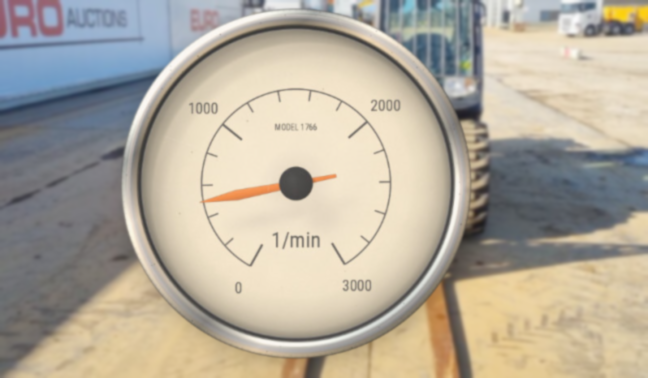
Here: 500 (rpm)
